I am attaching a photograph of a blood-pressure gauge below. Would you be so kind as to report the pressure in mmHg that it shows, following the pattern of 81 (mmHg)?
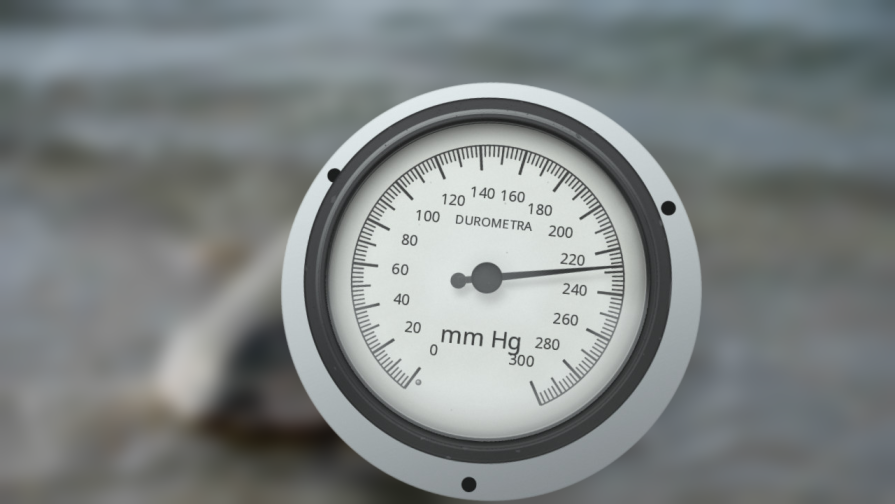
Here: 228 (mmHg)
